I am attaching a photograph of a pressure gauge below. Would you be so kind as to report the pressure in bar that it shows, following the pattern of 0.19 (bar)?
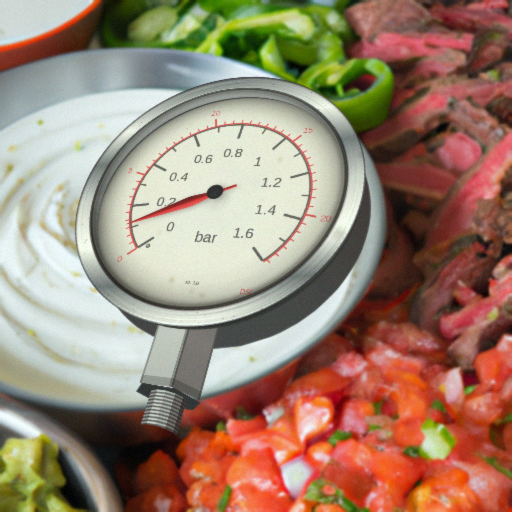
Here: 0.1 (bar)
